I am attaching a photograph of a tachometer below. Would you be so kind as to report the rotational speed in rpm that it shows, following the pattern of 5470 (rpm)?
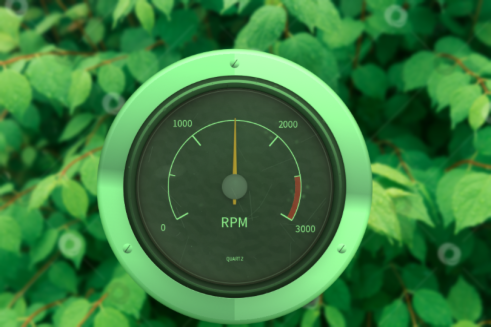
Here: 1500 (rpm)
